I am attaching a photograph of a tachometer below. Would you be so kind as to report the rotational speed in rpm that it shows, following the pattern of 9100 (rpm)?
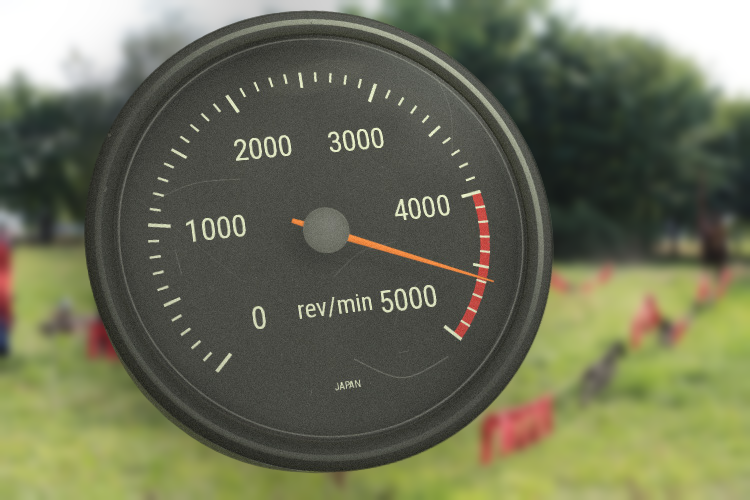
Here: 4600 (rpm)
